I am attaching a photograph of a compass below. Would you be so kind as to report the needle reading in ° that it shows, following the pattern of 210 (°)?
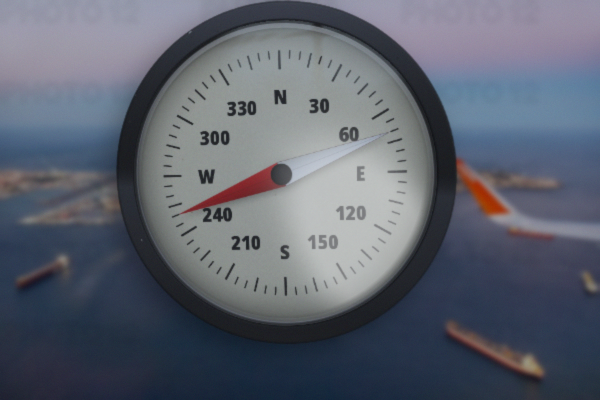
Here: 250 (°)
